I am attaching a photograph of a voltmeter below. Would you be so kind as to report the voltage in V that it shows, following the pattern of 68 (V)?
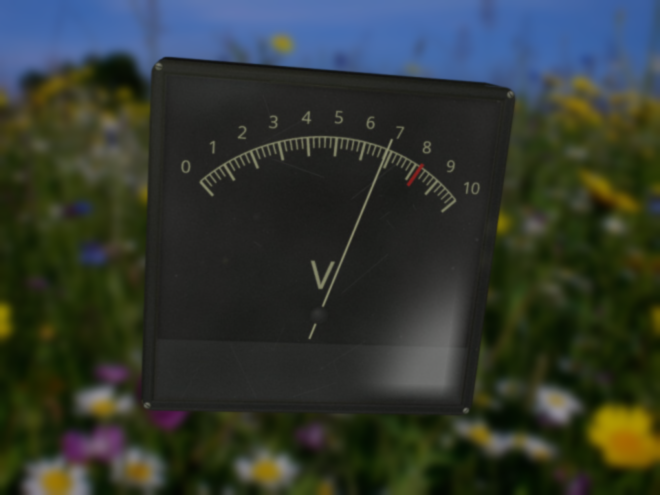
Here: 6.8 (V)
